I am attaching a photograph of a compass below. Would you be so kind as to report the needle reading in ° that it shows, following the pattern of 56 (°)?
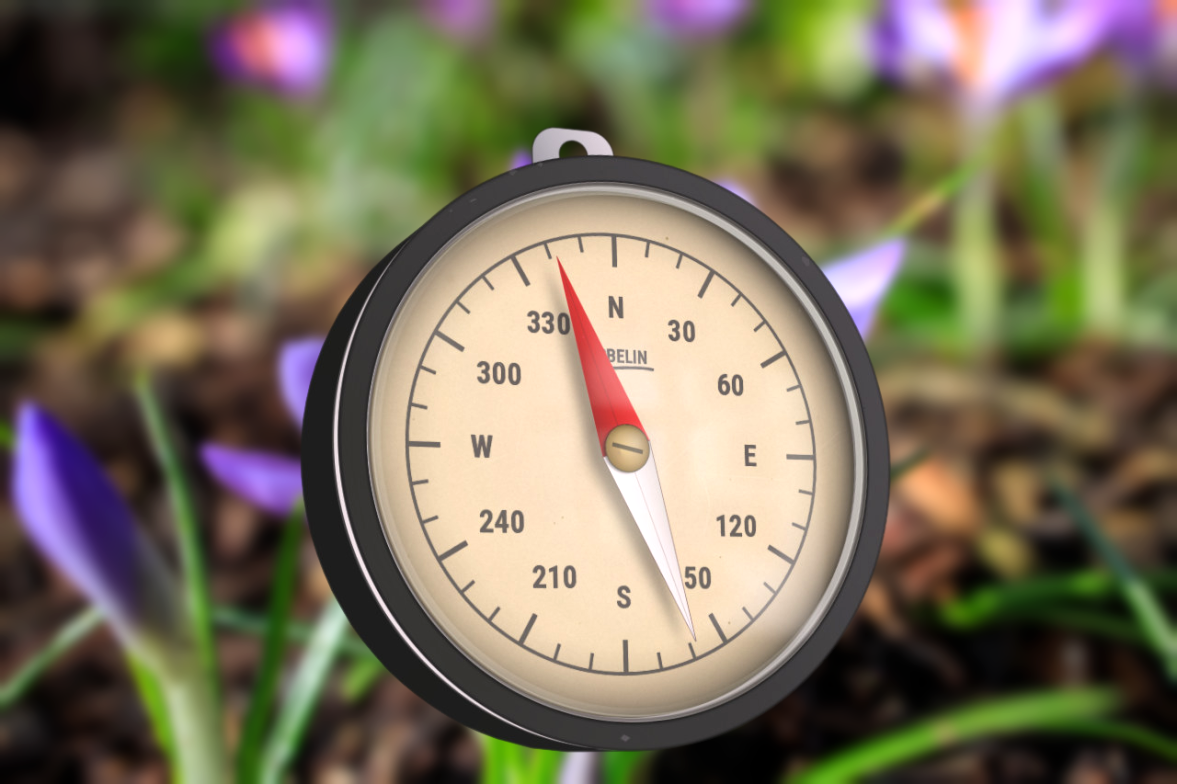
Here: 340 (°)
